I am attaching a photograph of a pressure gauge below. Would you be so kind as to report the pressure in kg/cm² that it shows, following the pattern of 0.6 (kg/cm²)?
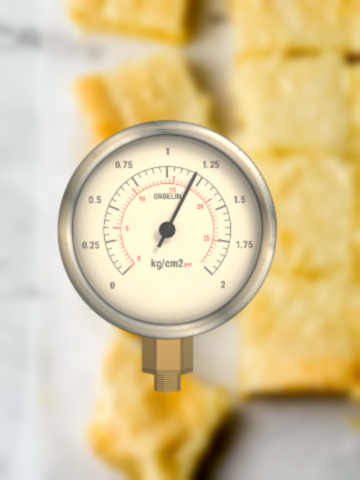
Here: 1.2 (kg/cm²)
